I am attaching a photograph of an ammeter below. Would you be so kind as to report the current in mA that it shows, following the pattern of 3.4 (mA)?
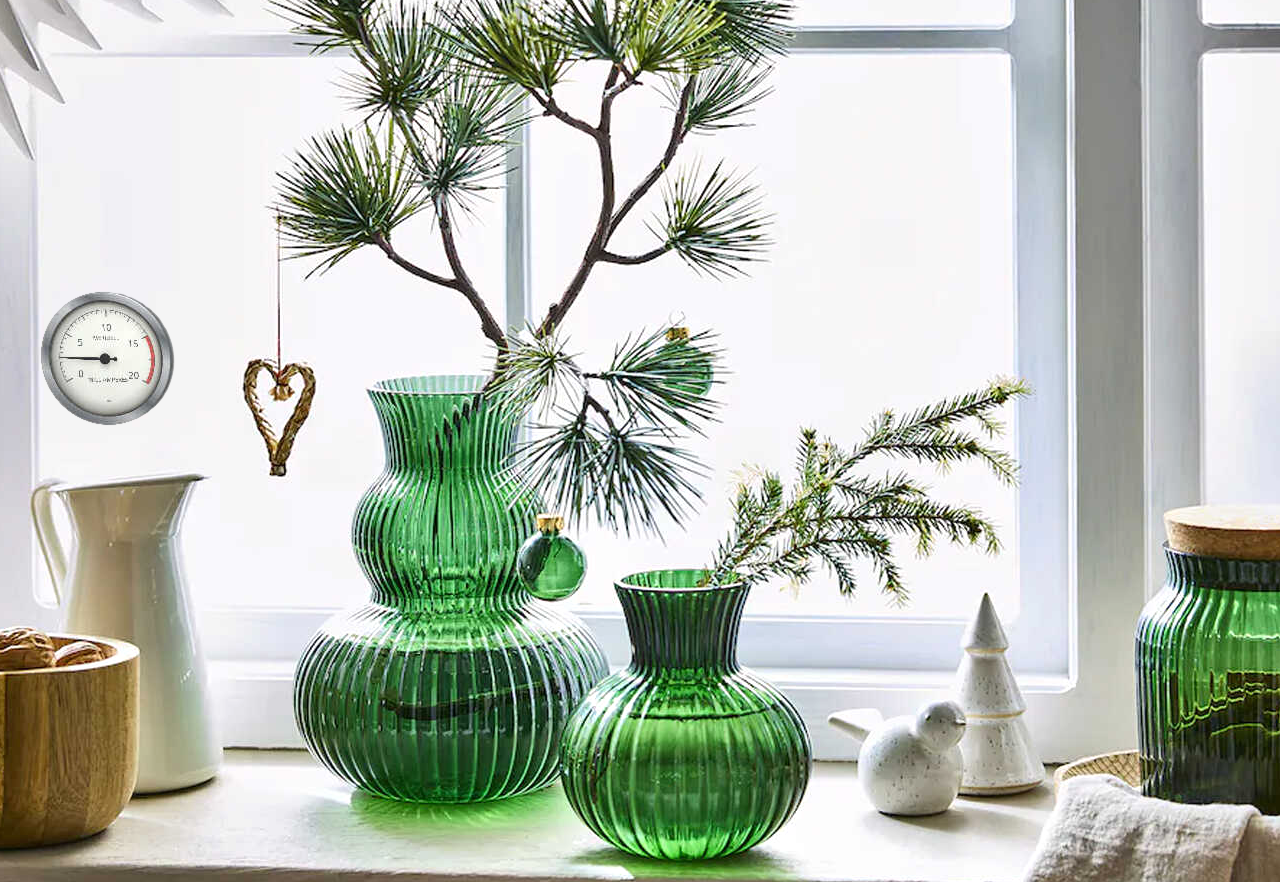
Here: 2.5 (mA)
